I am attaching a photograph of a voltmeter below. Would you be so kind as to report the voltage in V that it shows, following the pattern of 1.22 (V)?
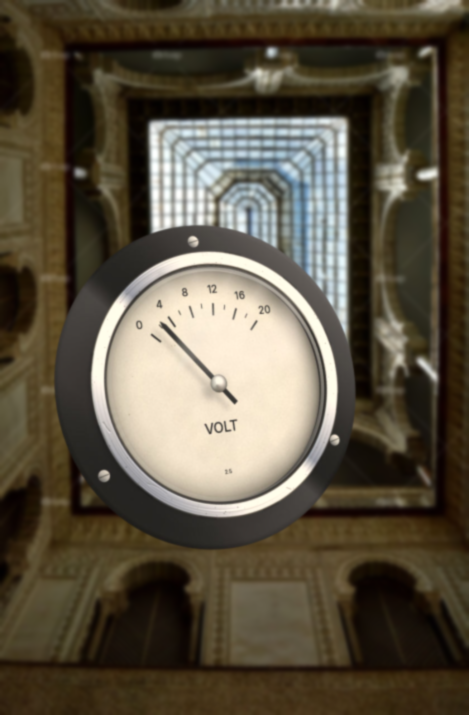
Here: 2 (V)
